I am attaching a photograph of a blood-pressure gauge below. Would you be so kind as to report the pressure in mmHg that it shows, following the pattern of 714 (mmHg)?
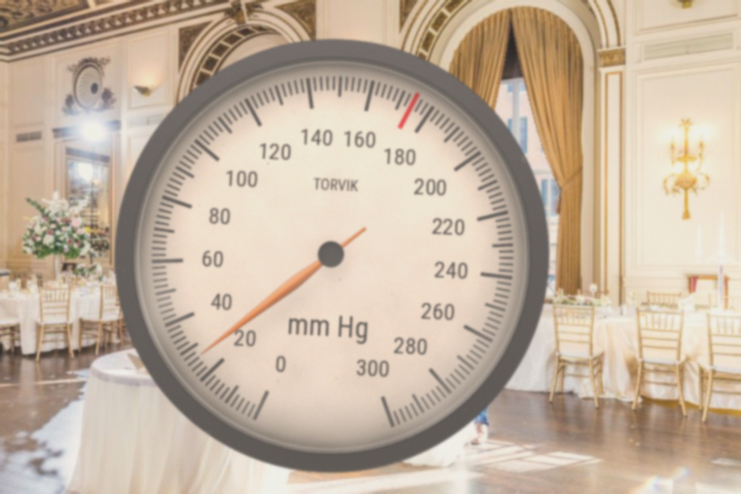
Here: 26 (mmHg)
